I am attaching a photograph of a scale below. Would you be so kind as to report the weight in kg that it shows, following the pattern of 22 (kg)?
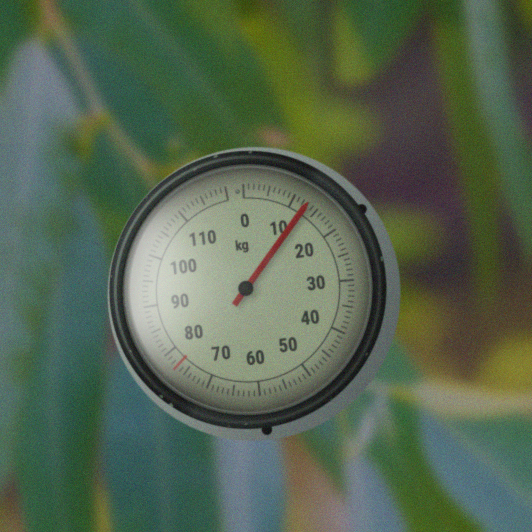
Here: 13 (kg)
